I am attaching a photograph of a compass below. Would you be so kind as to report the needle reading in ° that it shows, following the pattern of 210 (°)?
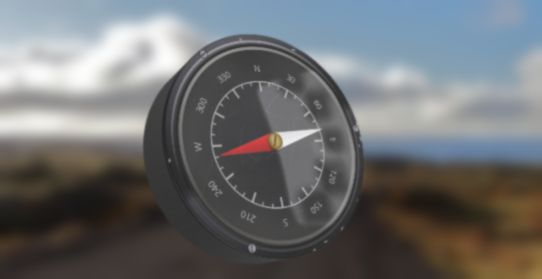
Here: 260 (°)
